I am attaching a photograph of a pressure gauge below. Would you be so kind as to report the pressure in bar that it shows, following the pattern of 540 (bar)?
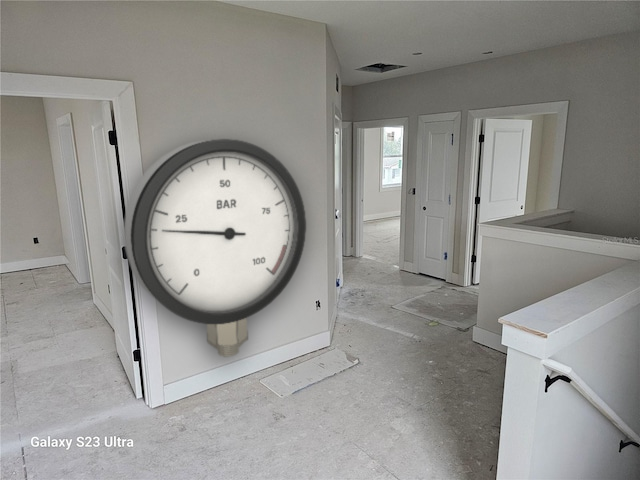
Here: 20 (bar)
